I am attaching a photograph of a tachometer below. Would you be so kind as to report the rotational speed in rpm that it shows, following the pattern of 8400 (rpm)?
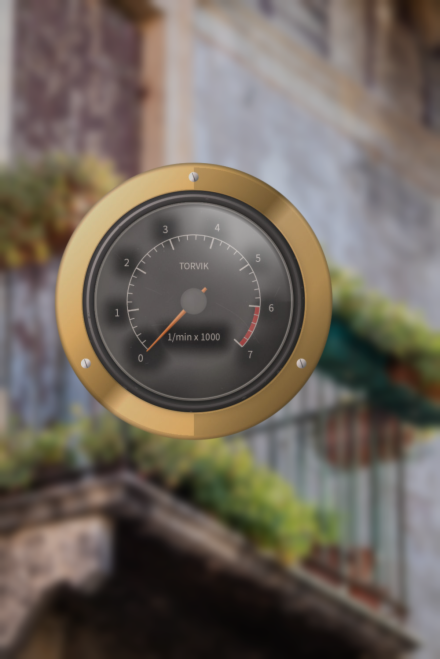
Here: 0 (rpm)
